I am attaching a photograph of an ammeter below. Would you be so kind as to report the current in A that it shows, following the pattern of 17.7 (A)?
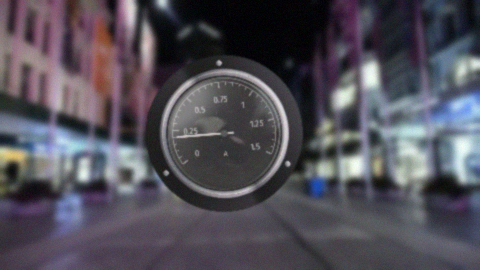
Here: 0.2 (A)
